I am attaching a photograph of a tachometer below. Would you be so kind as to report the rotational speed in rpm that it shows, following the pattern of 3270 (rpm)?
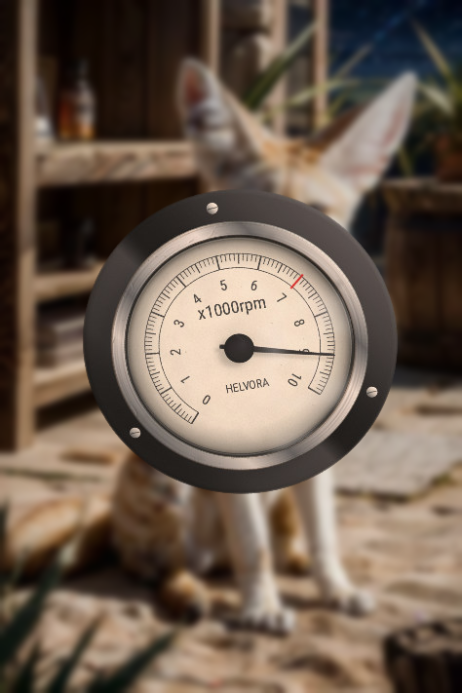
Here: 9000 (rpm)
